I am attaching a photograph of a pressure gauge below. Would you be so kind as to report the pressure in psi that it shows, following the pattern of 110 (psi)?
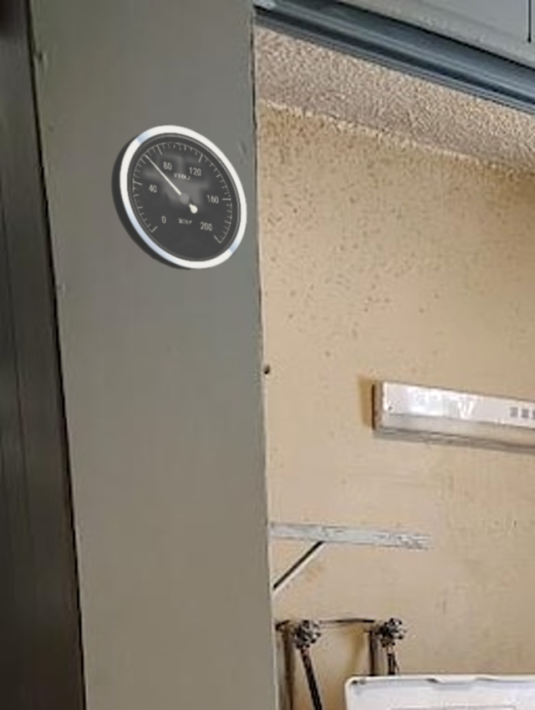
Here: 65 (psi)
